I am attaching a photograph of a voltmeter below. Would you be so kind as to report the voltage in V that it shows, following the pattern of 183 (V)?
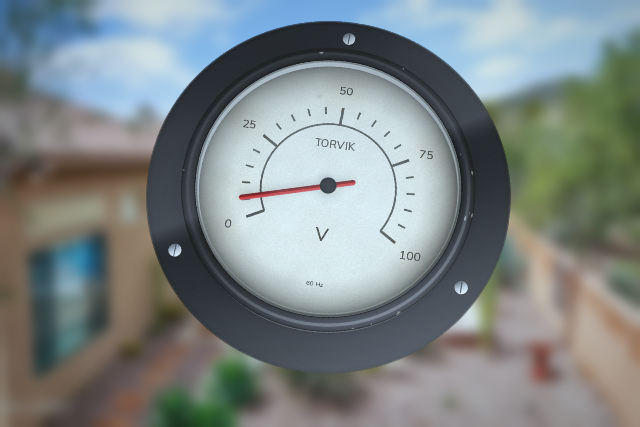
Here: 5 (V)
